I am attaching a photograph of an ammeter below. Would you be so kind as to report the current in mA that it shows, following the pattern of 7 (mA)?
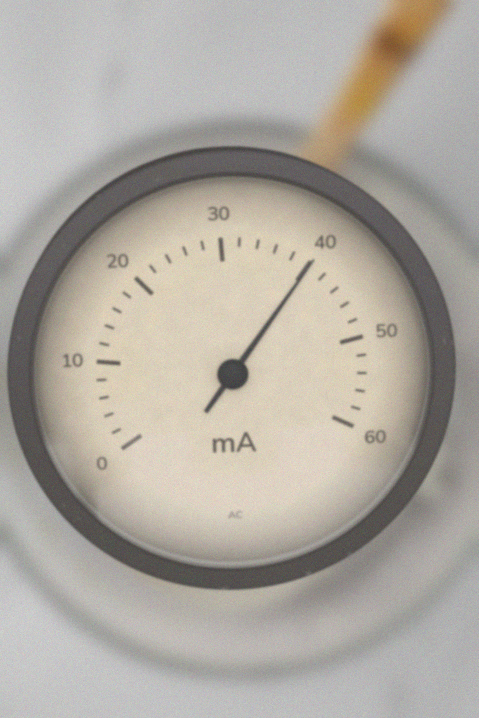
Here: 40 (mA)
